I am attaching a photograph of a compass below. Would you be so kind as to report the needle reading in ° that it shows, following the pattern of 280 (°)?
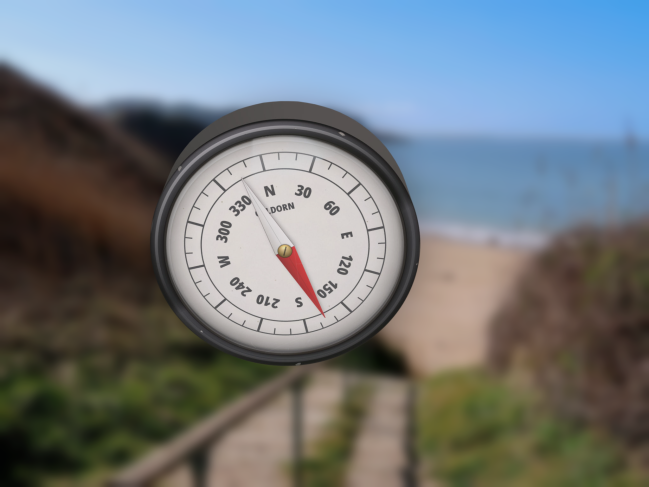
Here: 165 (°)
